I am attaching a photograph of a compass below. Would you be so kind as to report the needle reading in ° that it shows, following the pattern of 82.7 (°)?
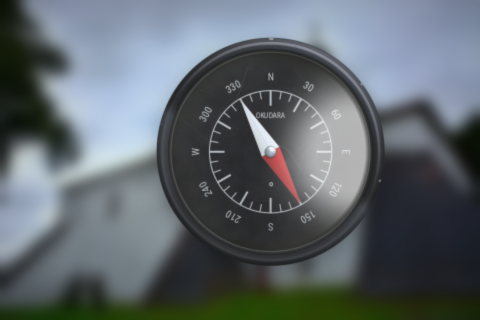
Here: 150 (°)
